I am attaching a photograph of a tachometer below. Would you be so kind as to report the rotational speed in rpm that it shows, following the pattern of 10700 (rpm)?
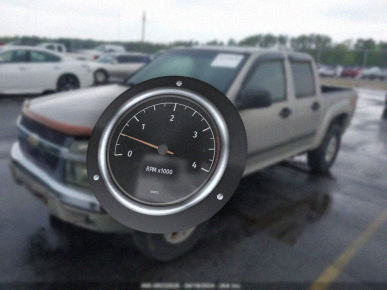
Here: 500 (rpm)
